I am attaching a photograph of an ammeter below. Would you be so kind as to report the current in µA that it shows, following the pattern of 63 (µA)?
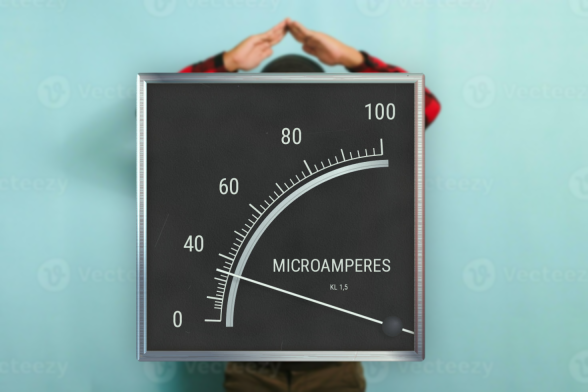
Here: 34 (µA)
